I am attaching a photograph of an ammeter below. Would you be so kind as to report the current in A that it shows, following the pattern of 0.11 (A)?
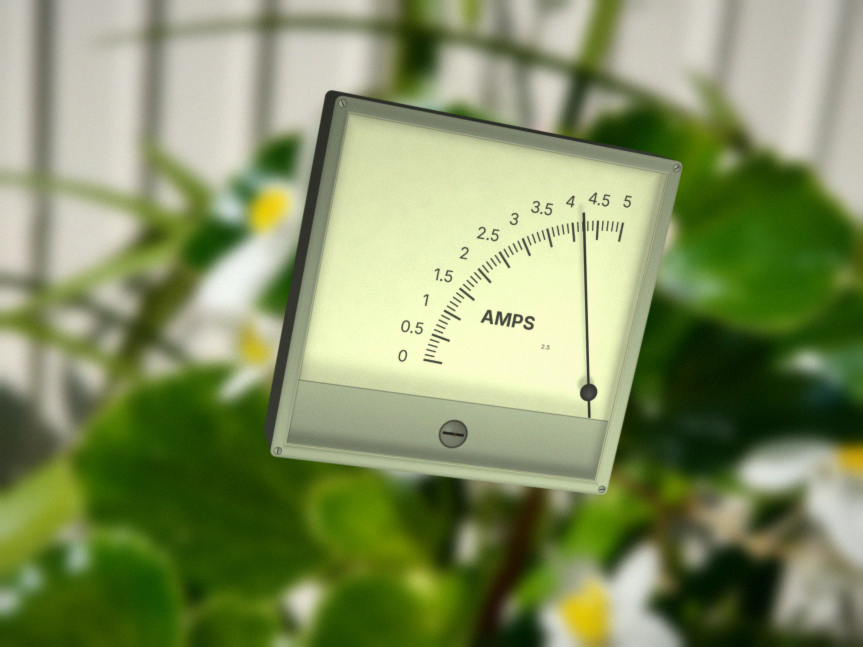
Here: 4.2 (A)
